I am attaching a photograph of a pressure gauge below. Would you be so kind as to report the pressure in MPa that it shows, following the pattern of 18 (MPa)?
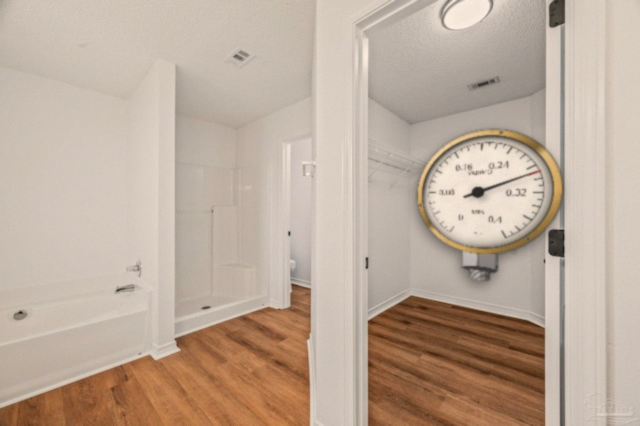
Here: 0.29 (MPa)
